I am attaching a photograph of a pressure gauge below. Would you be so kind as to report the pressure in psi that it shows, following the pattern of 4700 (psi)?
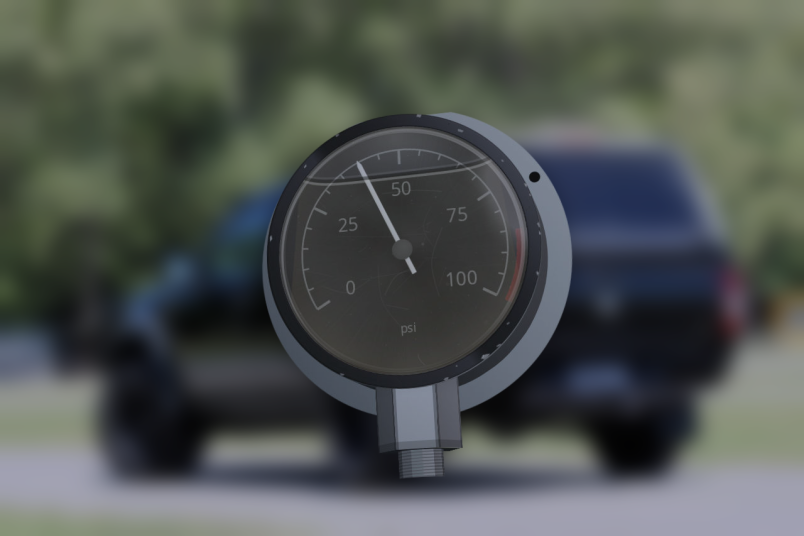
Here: 40 (psi)
